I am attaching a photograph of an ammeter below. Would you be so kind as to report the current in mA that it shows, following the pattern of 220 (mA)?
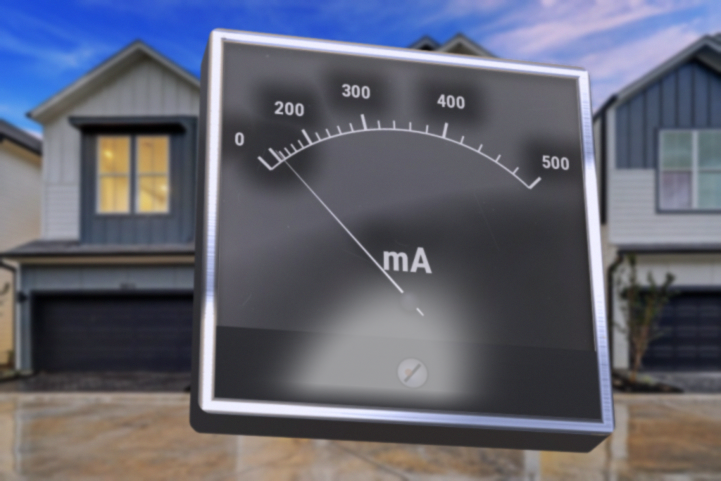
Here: 100 (mA)
